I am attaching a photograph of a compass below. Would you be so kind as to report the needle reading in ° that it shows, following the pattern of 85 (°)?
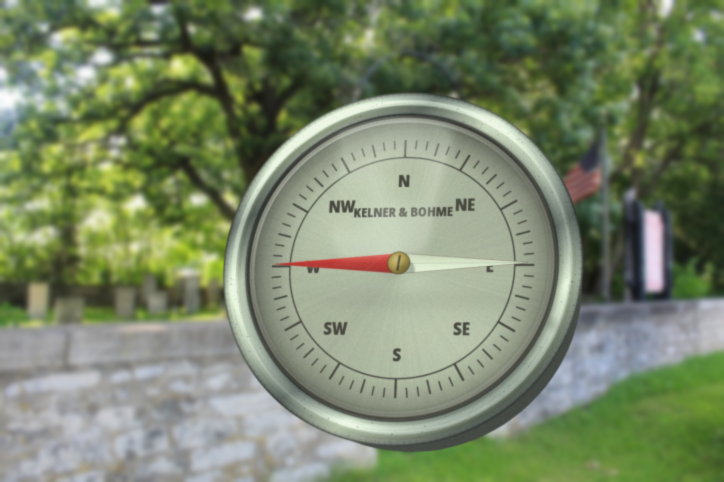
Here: 270 (°)
